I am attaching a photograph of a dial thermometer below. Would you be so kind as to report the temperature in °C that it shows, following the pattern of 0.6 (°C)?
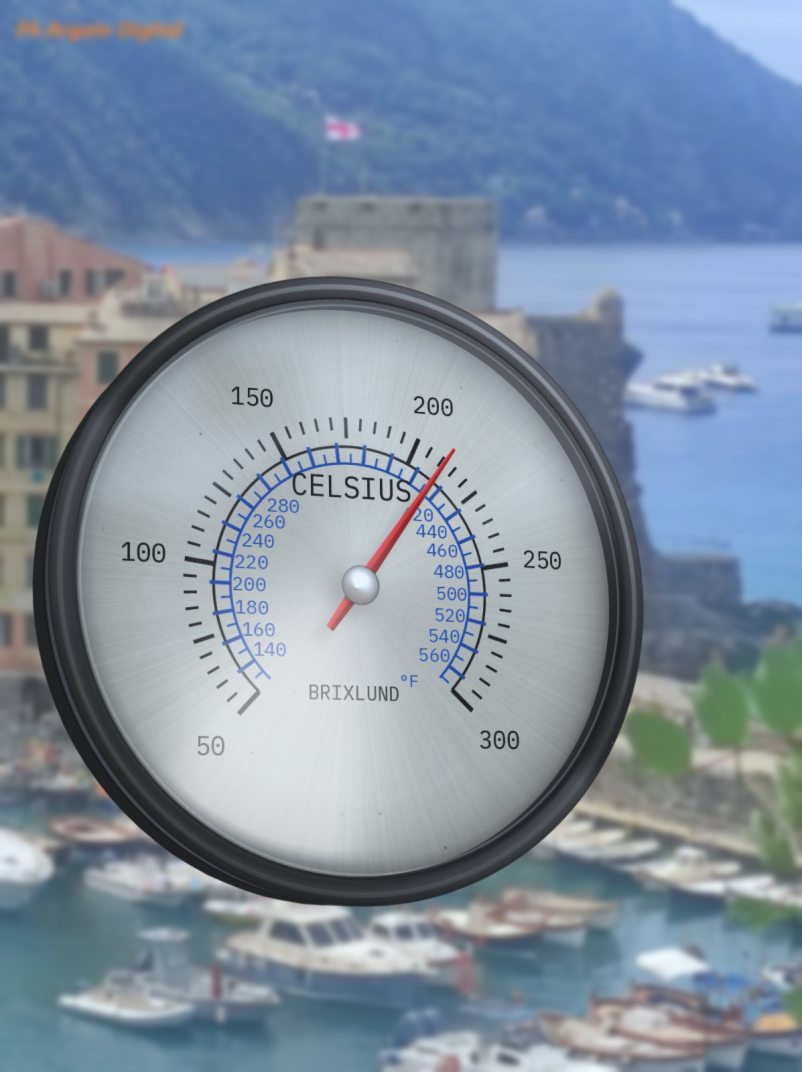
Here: 210 (°C)
